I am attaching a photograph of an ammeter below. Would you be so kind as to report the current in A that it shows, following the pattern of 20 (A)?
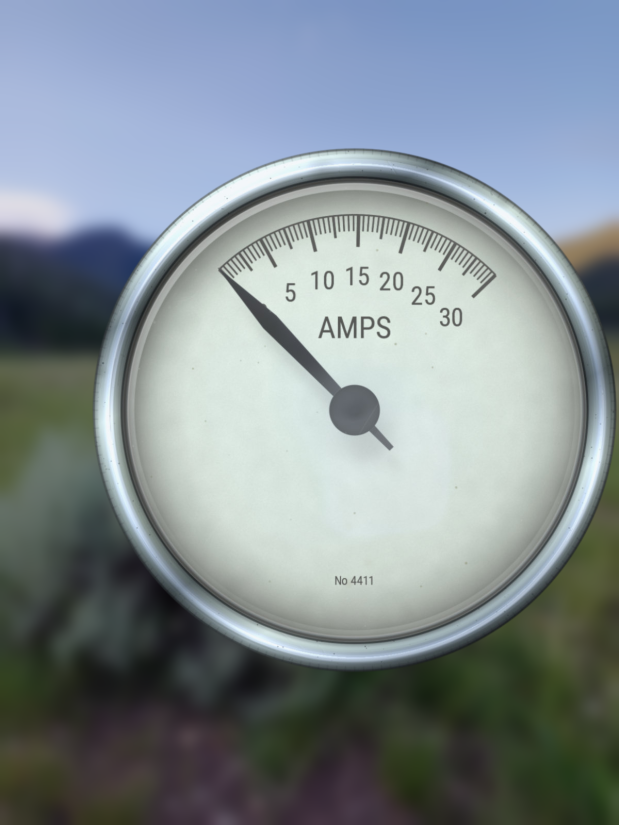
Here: 0 (A)
